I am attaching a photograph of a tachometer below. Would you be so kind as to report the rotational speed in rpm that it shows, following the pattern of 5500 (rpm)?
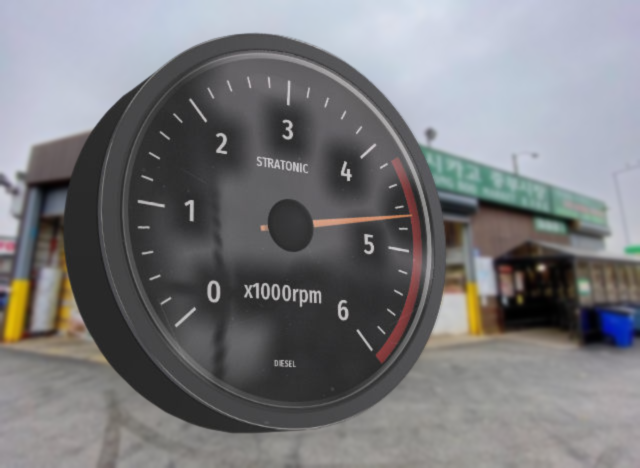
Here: 4700 (rpm)
